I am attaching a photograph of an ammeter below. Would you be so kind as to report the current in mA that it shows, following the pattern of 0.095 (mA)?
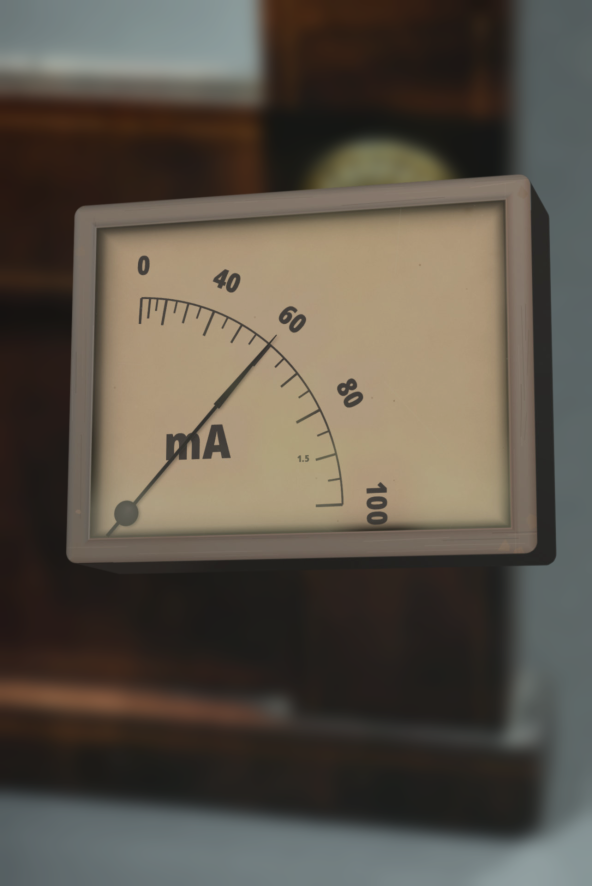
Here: 60 (mA)
